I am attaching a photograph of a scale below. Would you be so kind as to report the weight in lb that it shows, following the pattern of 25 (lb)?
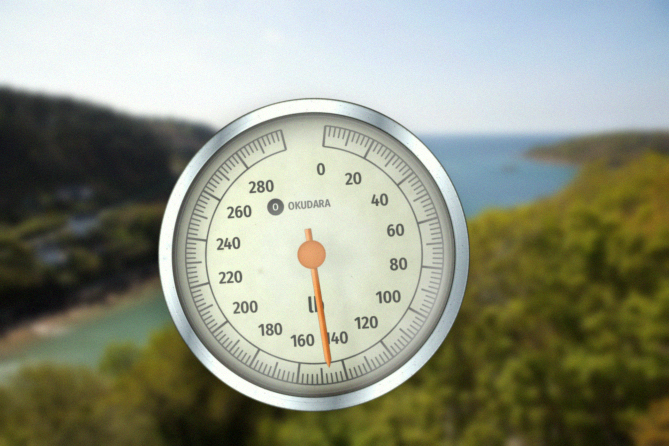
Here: 146 (lb)
